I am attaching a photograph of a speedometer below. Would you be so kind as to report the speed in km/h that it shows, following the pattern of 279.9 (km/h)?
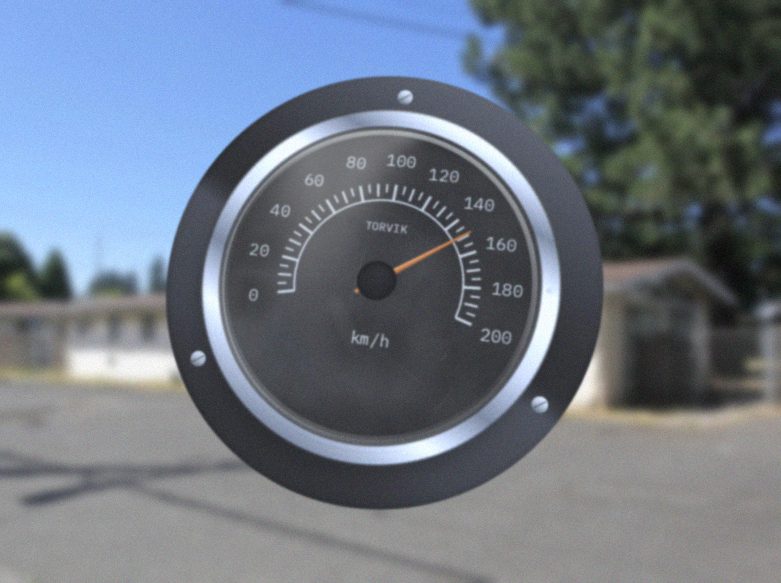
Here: 150 (km/h)
